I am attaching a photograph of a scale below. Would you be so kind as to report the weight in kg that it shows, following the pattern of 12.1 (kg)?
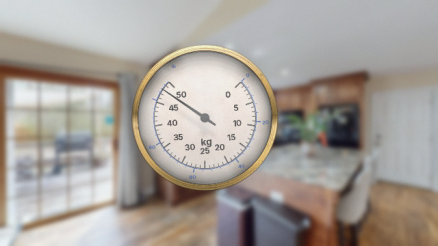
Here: 48 (kg)
